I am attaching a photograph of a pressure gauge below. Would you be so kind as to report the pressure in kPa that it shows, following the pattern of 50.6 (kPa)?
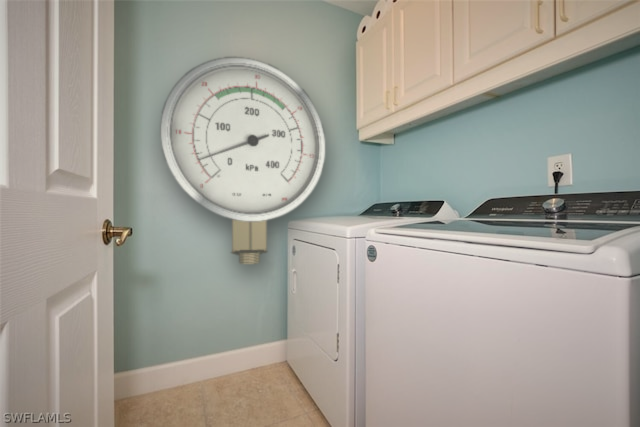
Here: 30 (kPa)
